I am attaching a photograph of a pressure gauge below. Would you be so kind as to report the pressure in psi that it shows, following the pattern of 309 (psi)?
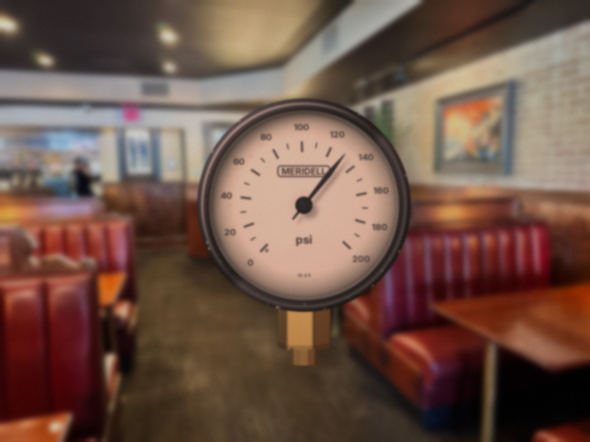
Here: 130 (psi)
